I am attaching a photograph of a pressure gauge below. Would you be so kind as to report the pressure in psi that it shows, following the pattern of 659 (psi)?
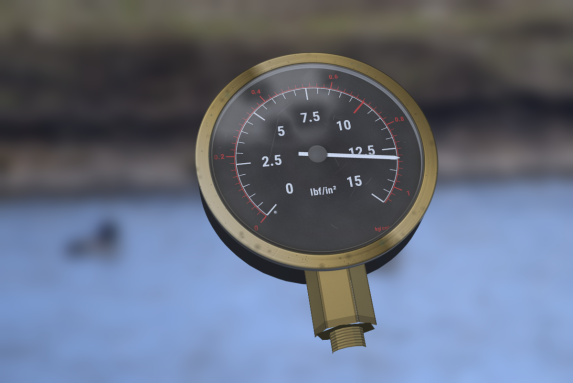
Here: 13 (psi)
